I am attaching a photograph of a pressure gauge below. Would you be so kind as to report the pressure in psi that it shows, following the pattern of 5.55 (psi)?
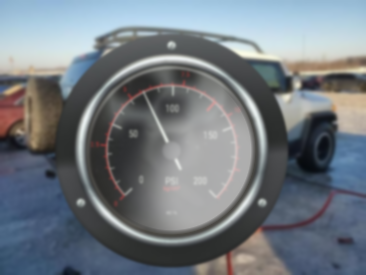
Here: 80 (psi)
